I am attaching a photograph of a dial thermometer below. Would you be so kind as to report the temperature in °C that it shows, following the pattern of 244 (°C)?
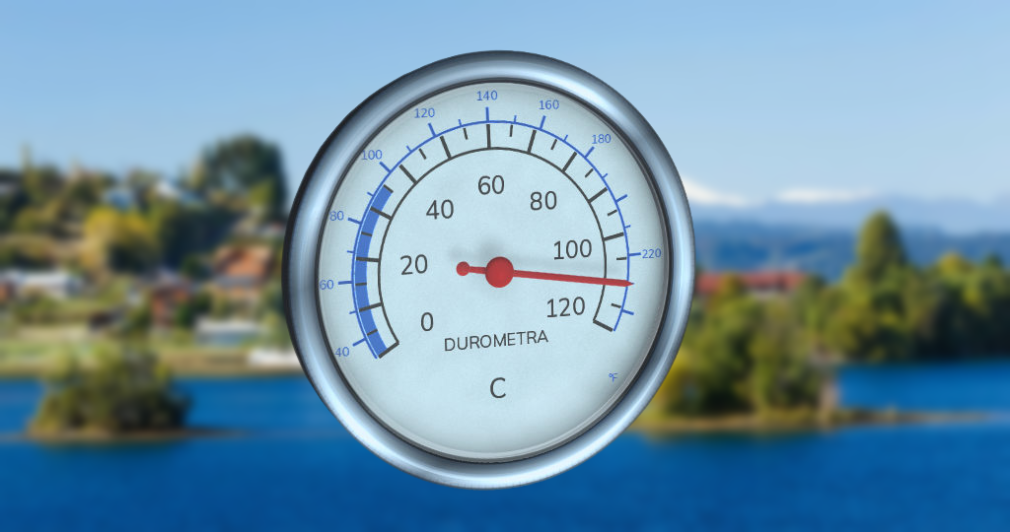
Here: 110 (°C)
